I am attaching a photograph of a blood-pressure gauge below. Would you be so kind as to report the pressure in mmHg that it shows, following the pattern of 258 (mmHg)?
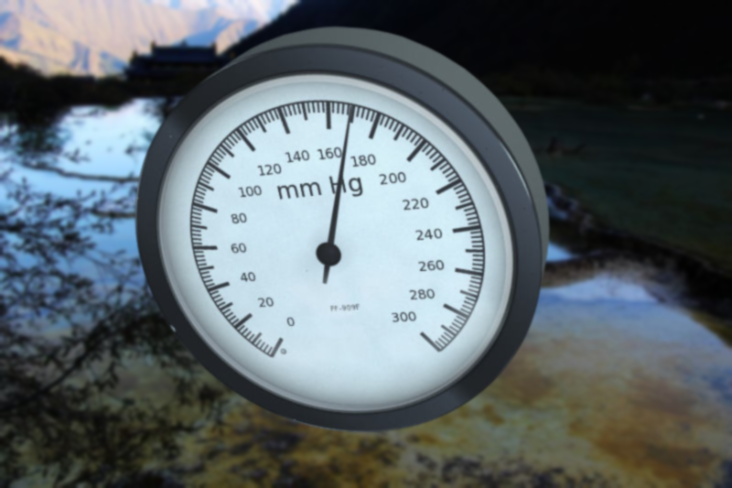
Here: 170 (mmHg)
